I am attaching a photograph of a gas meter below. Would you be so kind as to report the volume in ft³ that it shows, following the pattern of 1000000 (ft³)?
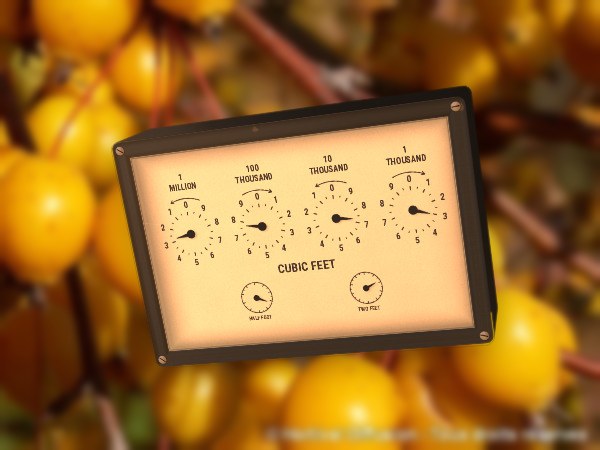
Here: 277300 (ft³)
